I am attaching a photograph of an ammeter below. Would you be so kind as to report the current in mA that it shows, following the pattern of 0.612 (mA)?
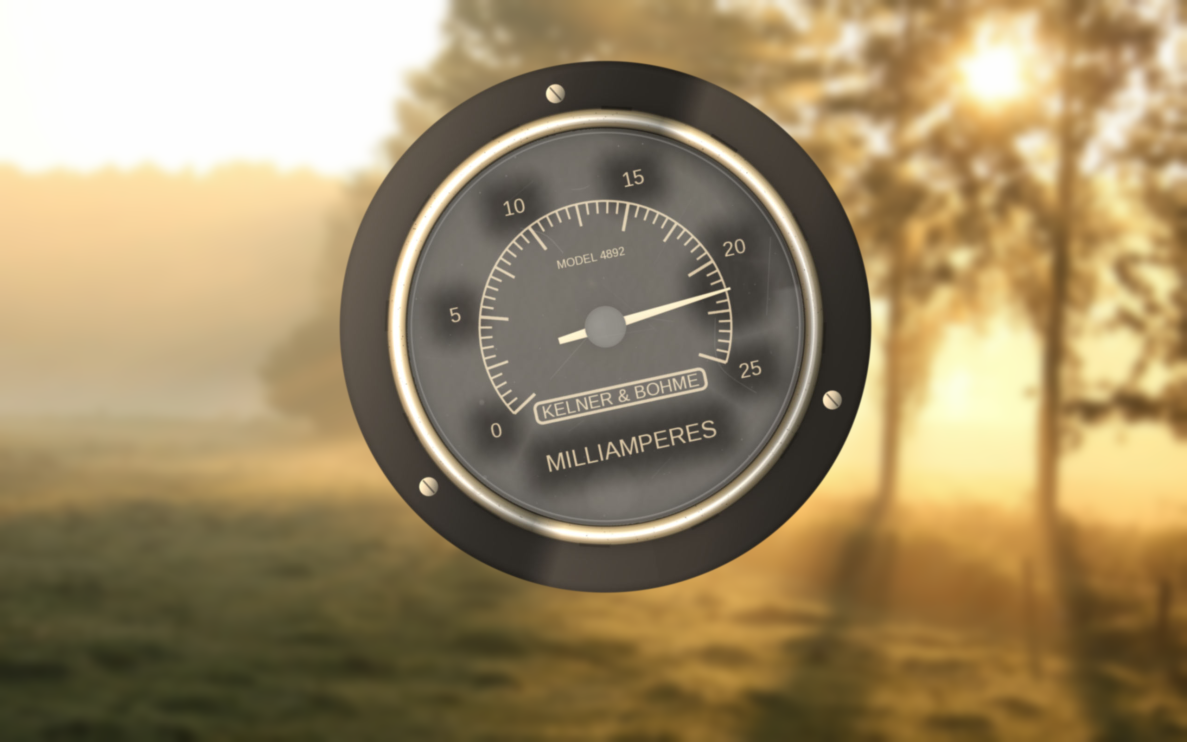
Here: 21.5 (mA)
